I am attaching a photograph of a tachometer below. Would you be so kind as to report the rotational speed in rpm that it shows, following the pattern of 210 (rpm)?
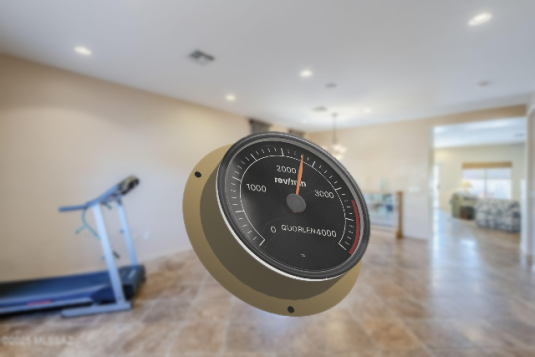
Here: 2300 (rpm)
